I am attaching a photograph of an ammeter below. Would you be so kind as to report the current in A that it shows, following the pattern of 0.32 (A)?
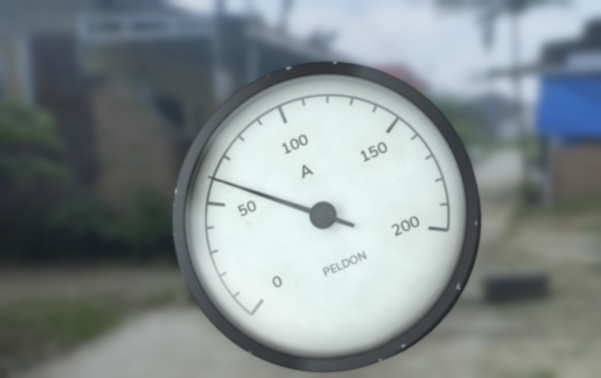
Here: 60 (A)
